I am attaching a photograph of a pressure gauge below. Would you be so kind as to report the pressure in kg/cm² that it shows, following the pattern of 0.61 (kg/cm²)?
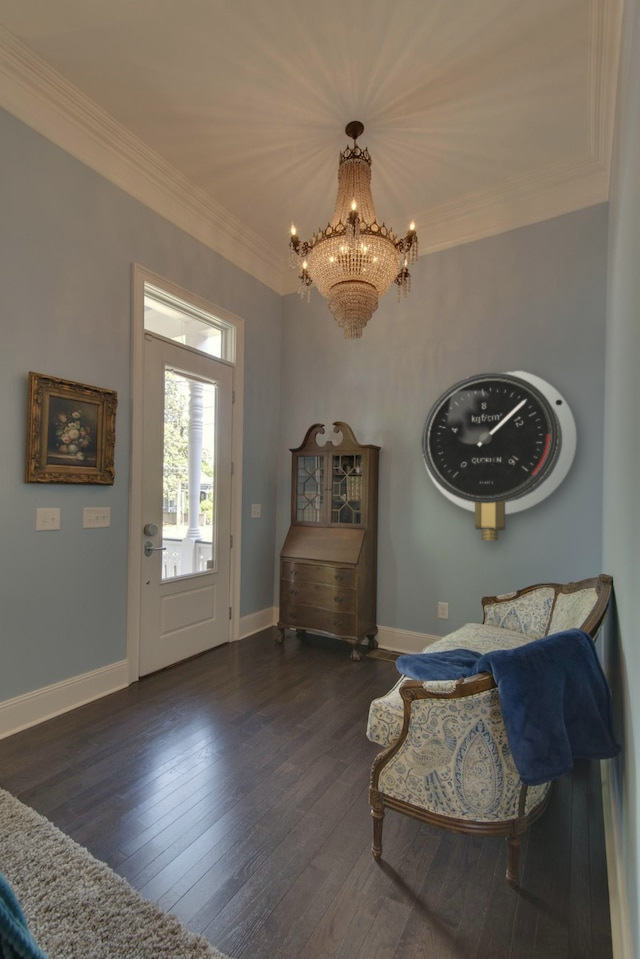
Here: 11 (kg/cm²)
